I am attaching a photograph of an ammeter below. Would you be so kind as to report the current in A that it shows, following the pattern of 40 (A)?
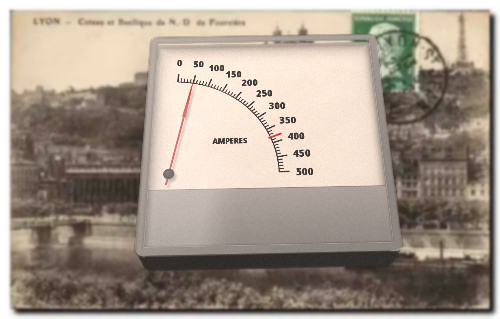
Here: 50 (A)
